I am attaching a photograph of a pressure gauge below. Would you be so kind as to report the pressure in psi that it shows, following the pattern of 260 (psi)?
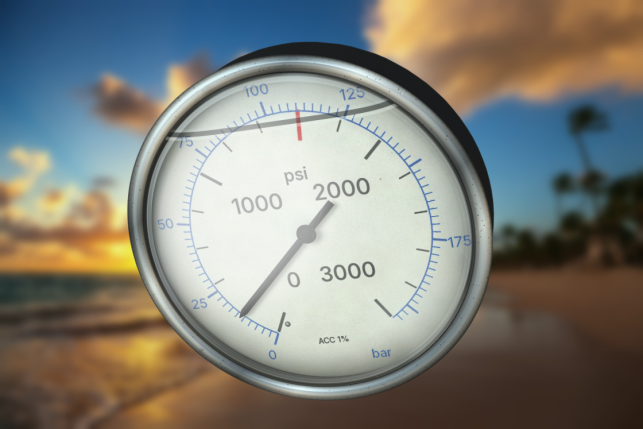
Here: 200 (psi)
